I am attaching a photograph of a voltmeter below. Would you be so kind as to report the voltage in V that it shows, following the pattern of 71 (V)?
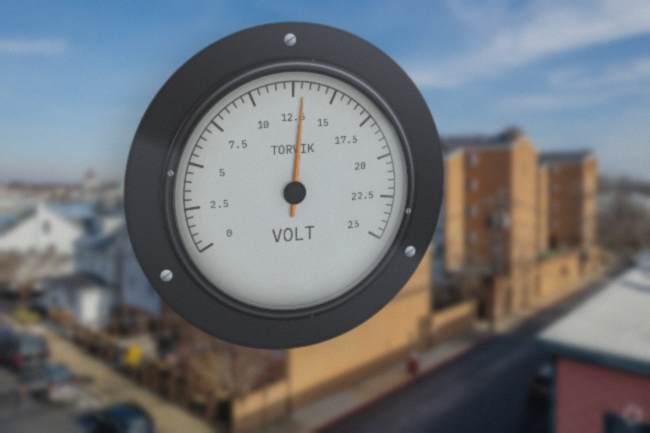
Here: 13 (V)
